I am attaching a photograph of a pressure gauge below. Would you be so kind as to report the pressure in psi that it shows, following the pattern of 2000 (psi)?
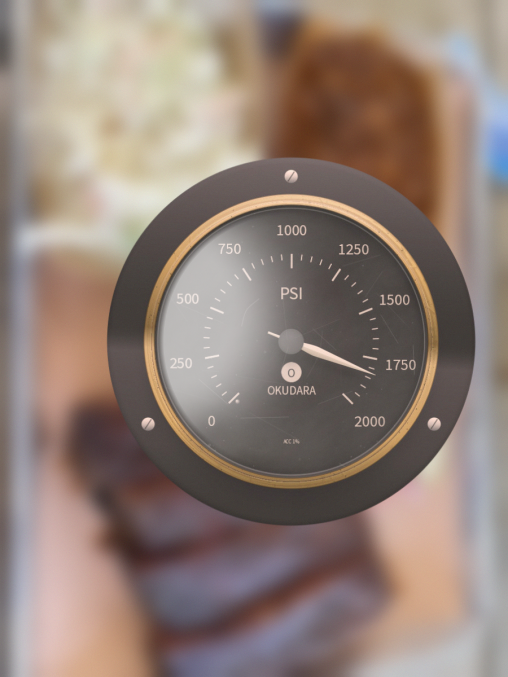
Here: 1825 (psi)
